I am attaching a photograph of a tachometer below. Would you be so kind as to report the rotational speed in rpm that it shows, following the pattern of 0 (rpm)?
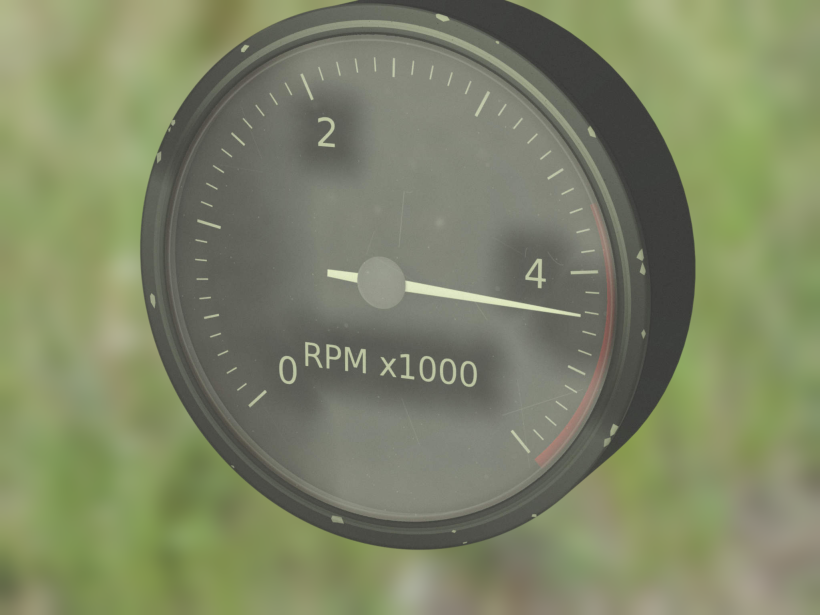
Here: 4200 (rpm)
